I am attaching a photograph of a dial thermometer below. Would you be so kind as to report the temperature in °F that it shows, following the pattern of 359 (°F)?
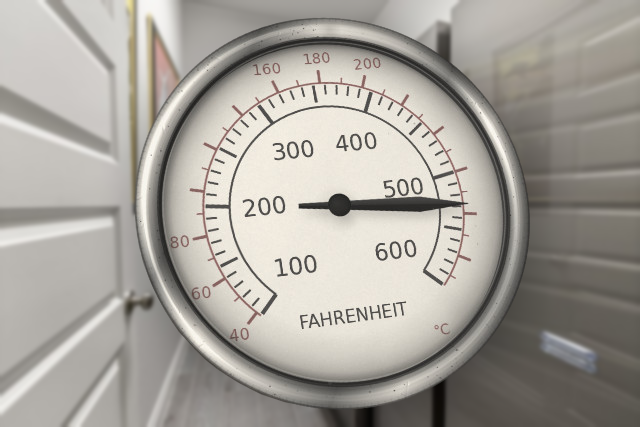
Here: 530 (°F)
